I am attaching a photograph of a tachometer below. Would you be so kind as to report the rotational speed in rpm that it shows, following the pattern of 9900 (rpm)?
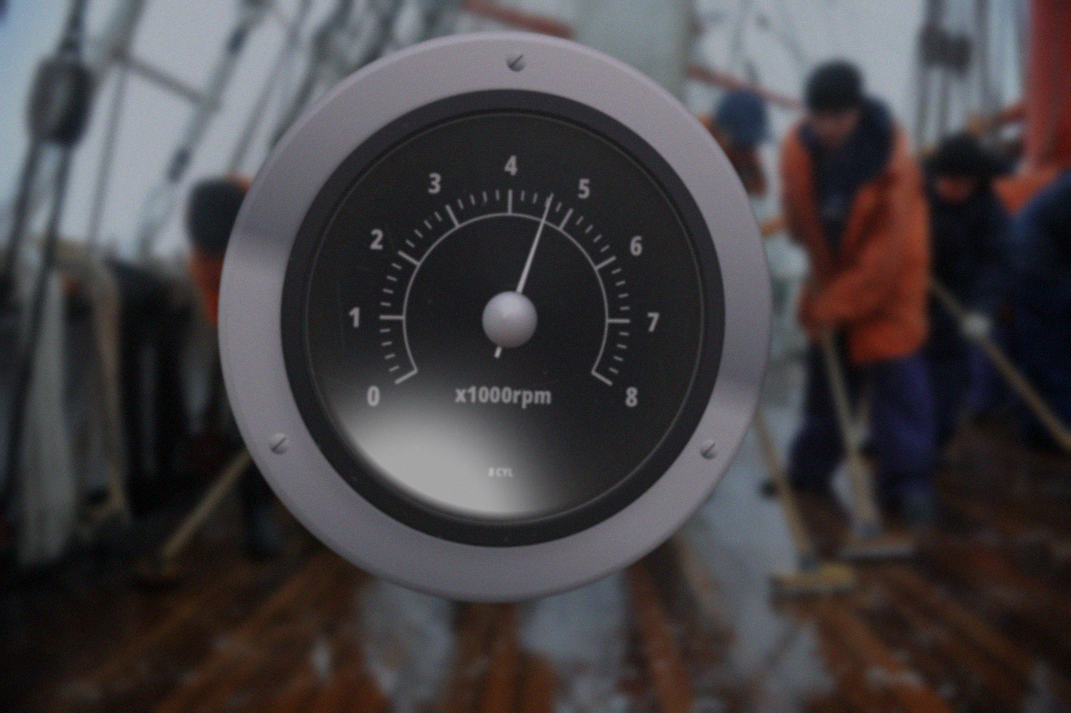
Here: 4600 (rpm)
